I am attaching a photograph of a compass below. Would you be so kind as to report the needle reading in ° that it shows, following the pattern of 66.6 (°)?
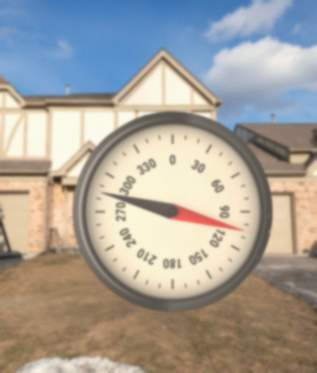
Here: 105 (°)
